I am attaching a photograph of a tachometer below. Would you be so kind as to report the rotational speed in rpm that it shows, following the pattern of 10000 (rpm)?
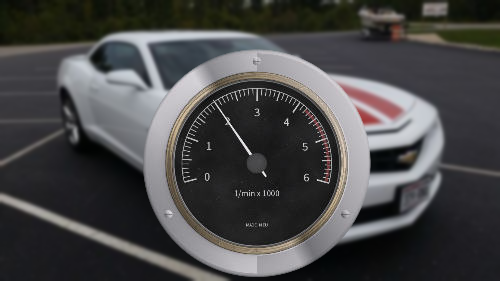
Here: 2000 (rpm)
